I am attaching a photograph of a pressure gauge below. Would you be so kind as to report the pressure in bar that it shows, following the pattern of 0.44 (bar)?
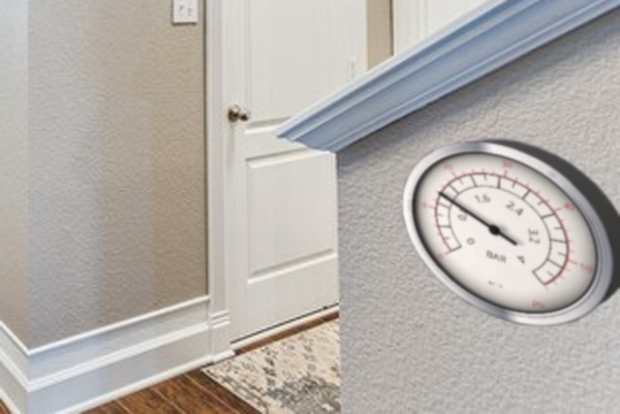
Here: 1 (bar)
